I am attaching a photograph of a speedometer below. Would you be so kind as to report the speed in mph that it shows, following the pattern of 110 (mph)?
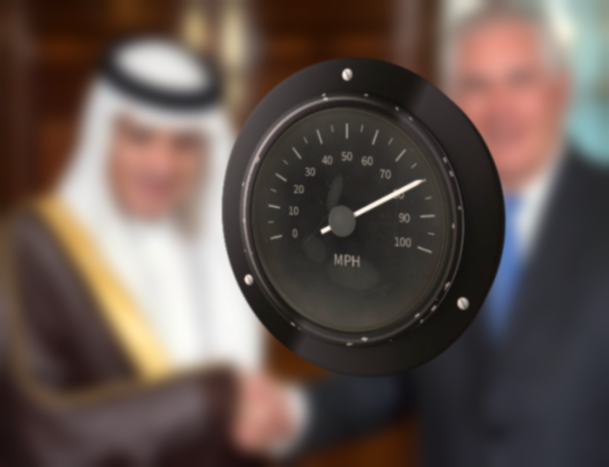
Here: 80 (mph)
